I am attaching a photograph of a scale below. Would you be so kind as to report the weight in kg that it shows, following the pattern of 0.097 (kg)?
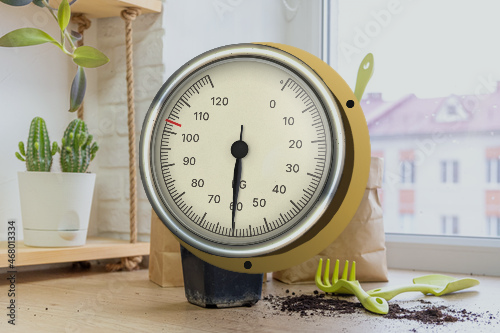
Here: 60 (kg)
